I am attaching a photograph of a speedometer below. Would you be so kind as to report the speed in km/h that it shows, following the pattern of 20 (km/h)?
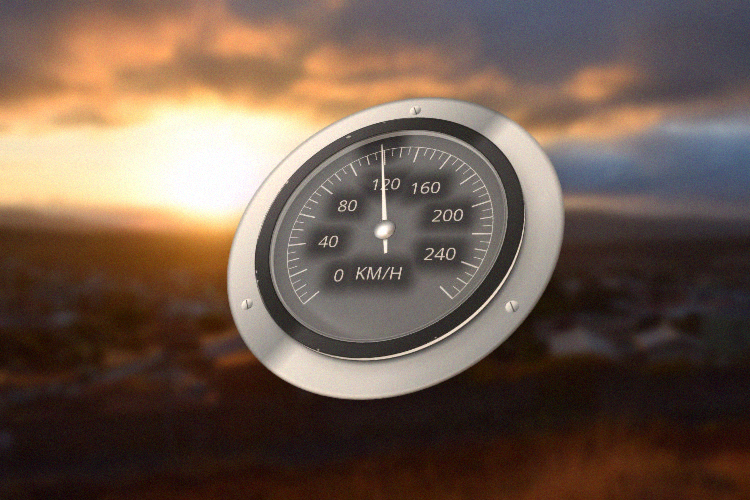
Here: 120 (km/h)
